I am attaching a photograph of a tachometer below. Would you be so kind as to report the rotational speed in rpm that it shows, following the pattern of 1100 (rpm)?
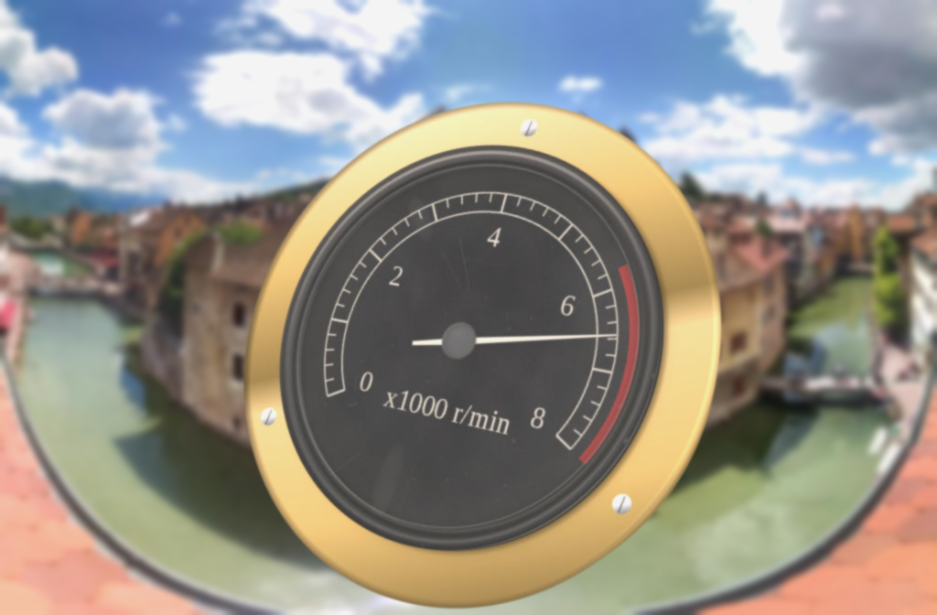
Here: 6600 (rpm)
